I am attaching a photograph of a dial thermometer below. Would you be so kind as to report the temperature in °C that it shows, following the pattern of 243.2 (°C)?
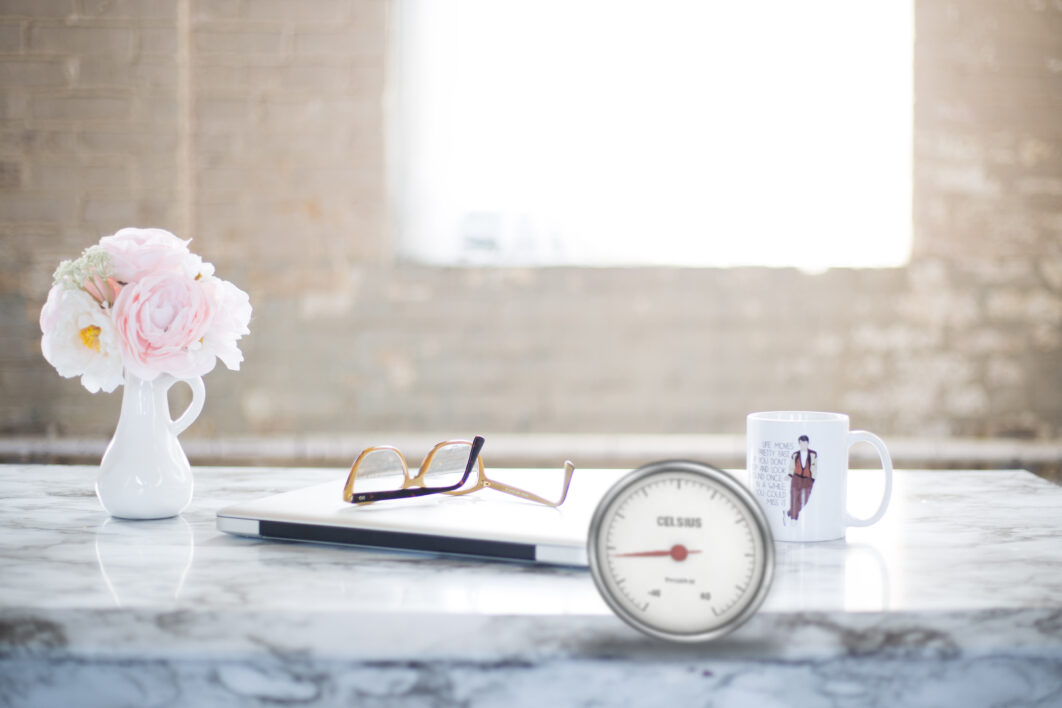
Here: -22 (°C)
